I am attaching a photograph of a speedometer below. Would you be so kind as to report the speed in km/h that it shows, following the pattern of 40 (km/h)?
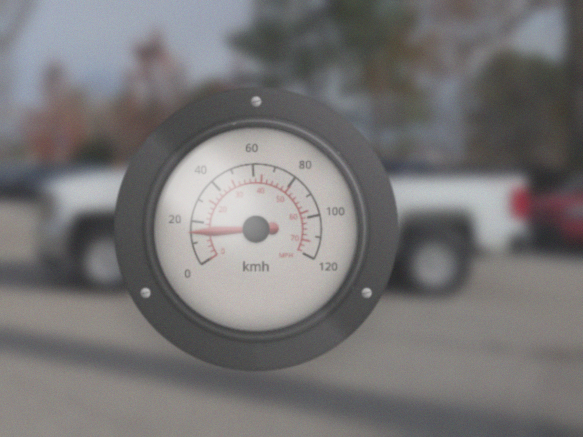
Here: 15 (km/h)
